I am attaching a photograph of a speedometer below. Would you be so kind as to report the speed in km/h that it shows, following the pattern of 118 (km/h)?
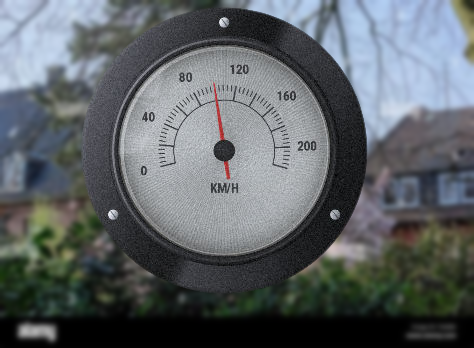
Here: 100 (km/h)
